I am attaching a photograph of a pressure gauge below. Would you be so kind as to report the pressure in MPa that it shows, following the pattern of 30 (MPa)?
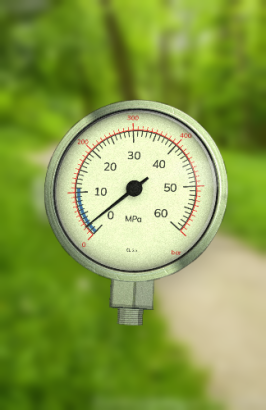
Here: 2 (MPa)
